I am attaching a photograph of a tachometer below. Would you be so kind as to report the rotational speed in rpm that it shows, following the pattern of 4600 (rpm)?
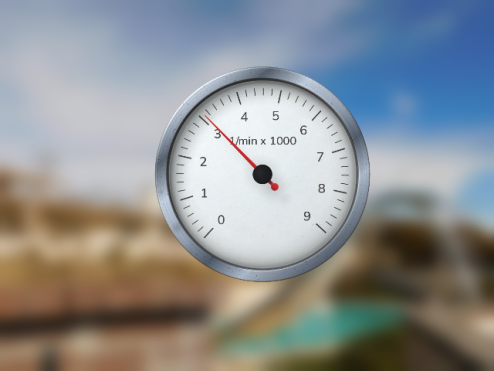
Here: 3100 (rpm)
